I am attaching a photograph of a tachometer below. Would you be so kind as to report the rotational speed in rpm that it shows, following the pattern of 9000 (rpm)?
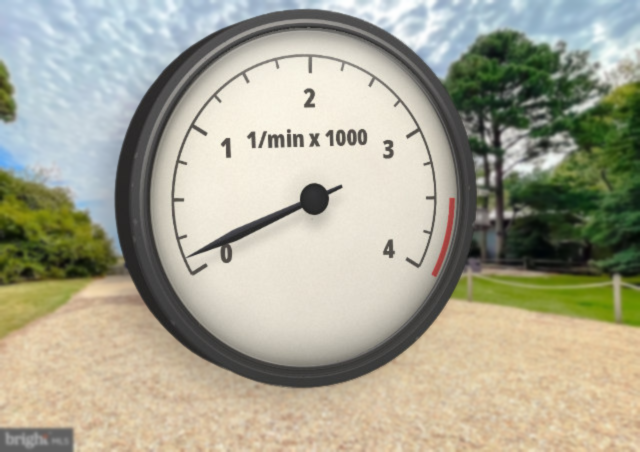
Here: 125 (rpm)
